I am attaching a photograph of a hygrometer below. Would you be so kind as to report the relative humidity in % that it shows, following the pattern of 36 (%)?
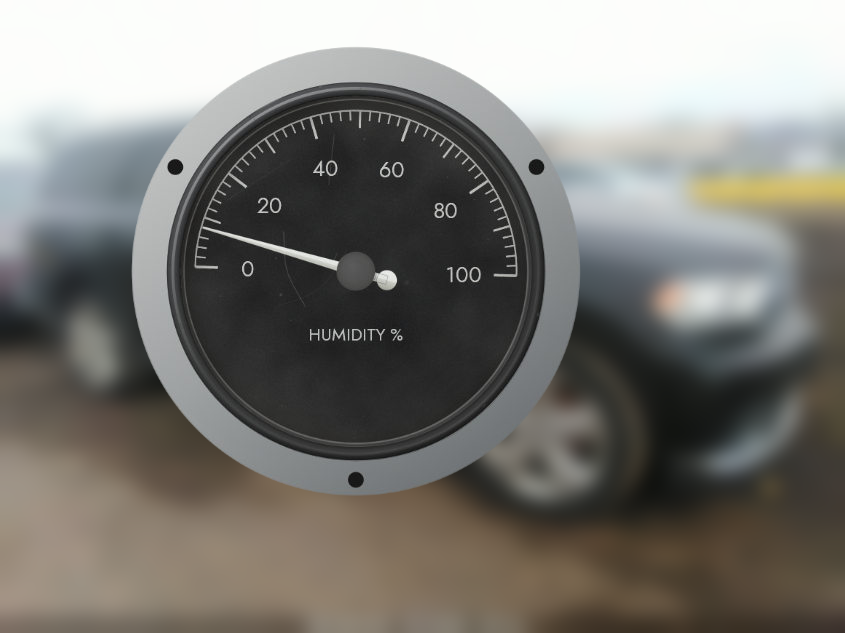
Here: 8 (%)
